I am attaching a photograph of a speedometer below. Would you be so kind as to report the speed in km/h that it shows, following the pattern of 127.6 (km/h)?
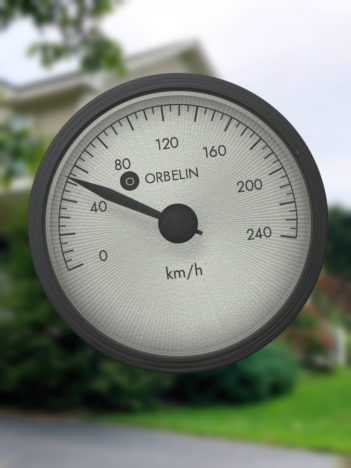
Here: 52.5 (km/h)
